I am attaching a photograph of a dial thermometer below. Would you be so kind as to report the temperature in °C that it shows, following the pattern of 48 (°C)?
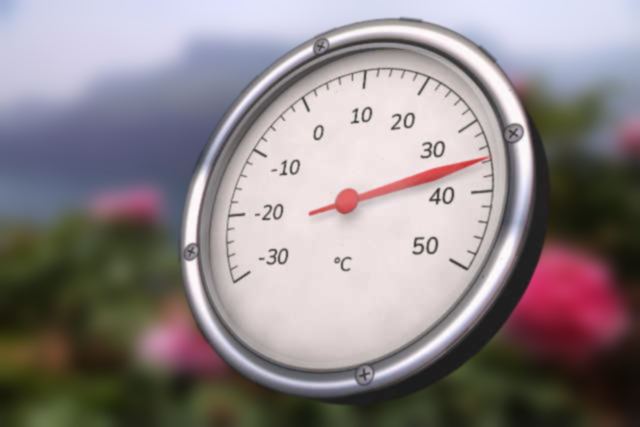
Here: 36 (°C)
